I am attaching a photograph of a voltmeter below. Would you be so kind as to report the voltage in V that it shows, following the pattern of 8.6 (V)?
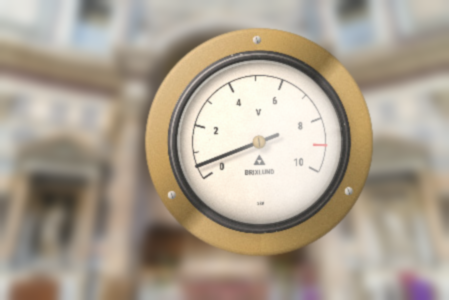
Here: 0.5 (V)
